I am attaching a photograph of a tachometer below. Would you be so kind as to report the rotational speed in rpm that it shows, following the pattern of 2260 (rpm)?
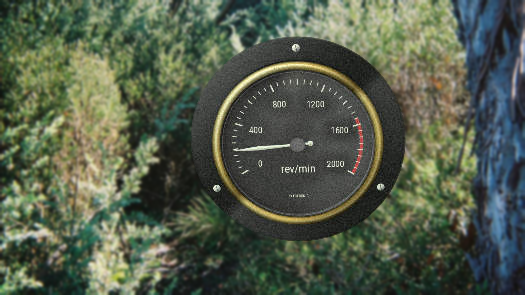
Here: 200 (rpm)
